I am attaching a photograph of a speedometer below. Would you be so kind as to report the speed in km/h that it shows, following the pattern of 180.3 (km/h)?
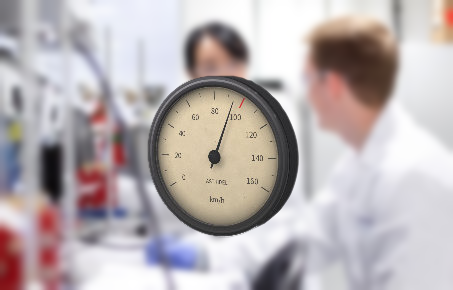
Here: 95 (km/h)
